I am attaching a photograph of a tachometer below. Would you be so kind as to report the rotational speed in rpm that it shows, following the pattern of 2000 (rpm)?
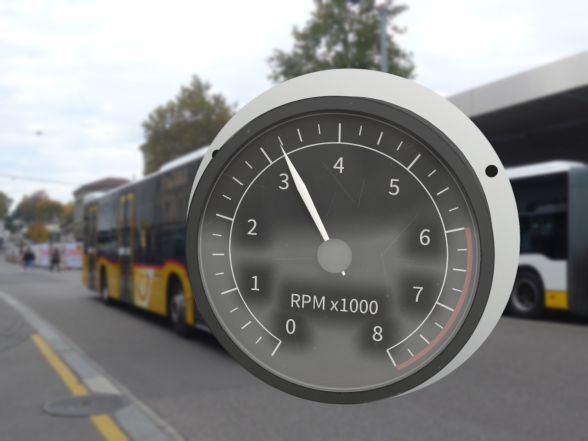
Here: 3250 (rpm)
